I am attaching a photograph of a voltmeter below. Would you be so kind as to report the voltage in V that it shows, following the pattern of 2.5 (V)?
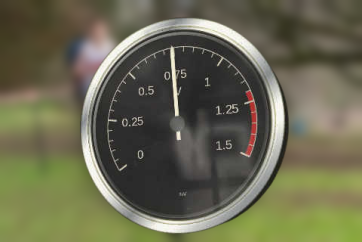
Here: 0.75 (V)
